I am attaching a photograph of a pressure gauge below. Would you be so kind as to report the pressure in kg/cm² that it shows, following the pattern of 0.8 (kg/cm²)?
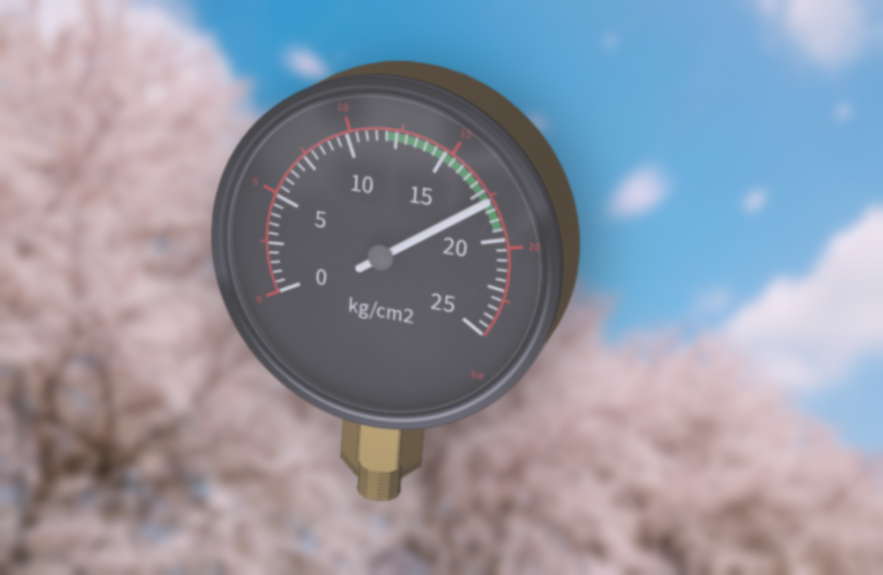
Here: 18 (kg/cm²)
